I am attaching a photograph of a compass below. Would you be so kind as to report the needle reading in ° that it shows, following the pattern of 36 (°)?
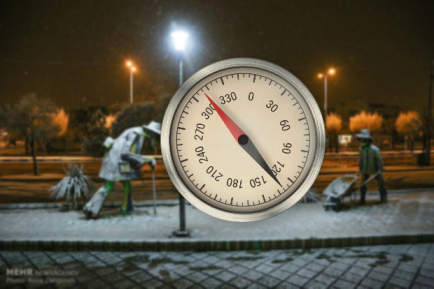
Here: 310 (°)
